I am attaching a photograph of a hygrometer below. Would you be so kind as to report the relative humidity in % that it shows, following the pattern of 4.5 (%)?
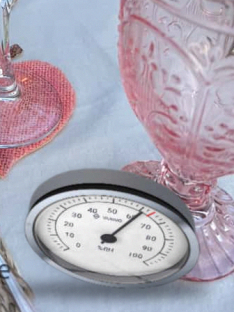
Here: 60 (%)
